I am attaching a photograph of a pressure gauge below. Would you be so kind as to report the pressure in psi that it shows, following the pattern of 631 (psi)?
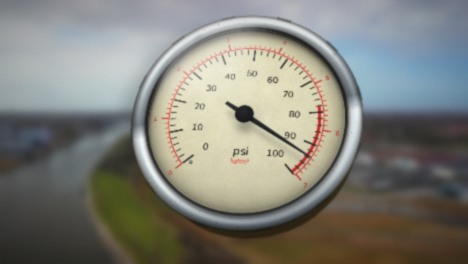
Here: 94 (psi)
